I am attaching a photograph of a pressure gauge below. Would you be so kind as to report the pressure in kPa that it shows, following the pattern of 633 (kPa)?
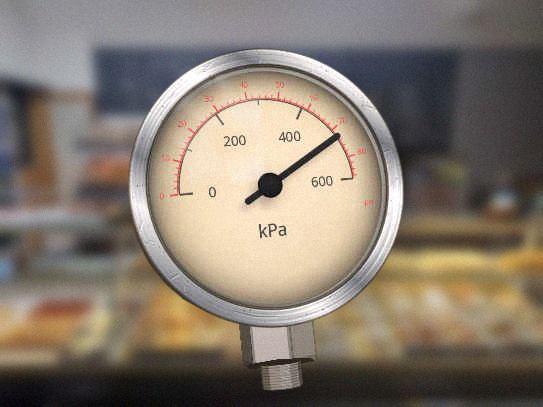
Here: 500 (kPa)
